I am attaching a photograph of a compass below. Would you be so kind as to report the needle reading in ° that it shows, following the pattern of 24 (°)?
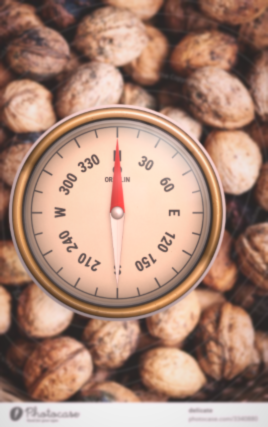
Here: 0 (°)
